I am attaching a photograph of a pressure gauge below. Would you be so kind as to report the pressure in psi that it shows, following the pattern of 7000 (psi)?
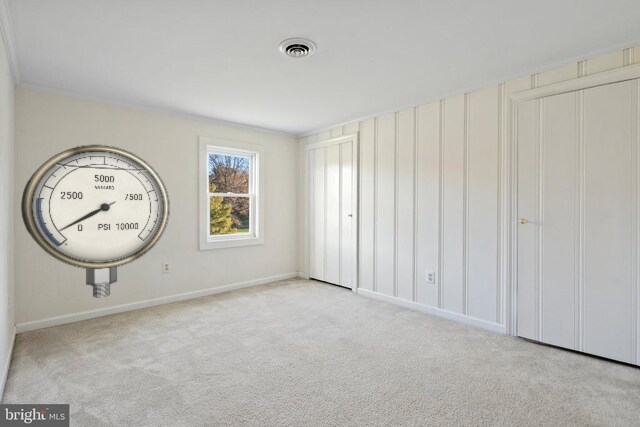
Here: 500 (psi)
